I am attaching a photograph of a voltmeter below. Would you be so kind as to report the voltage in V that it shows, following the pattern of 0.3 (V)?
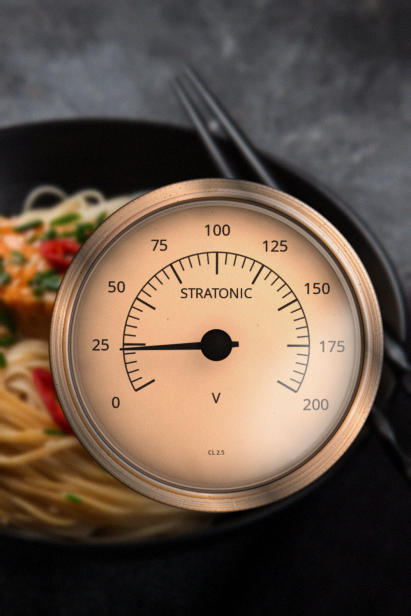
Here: 22.5 (V)
